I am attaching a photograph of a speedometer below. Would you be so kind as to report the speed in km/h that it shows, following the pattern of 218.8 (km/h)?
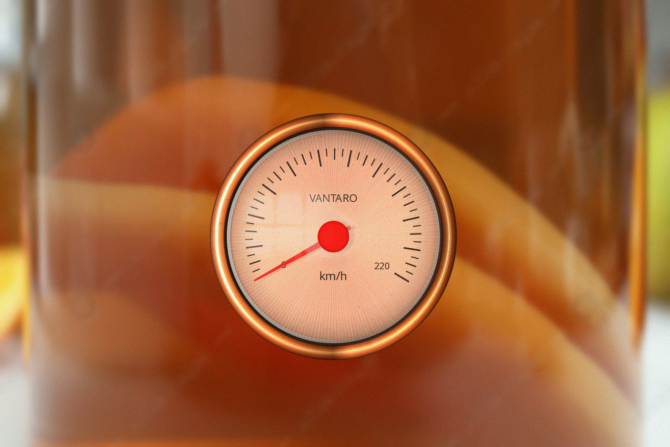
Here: 0 (km/h)
